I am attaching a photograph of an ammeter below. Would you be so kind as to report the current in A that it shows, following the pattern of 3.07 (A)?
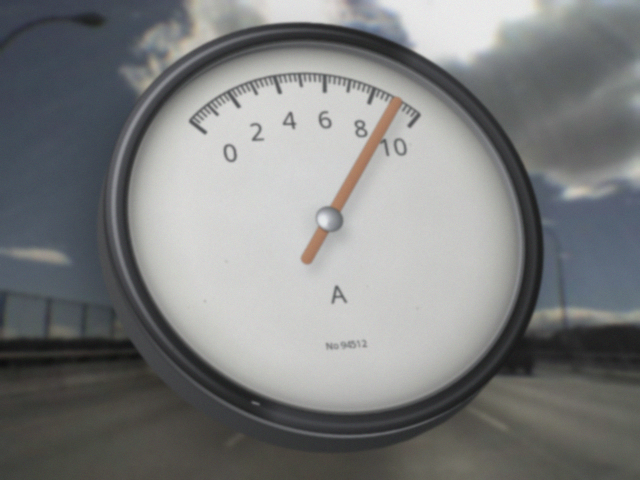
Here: 9 (A)
